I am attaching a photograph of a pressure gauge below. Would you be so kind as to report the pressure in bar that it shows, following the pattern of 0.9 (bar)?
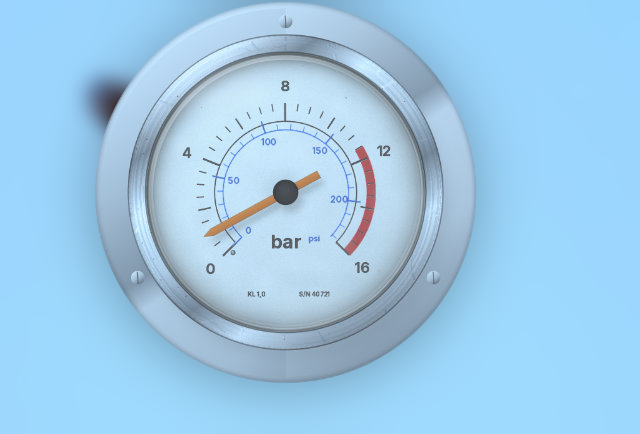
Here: 1 (bar)
